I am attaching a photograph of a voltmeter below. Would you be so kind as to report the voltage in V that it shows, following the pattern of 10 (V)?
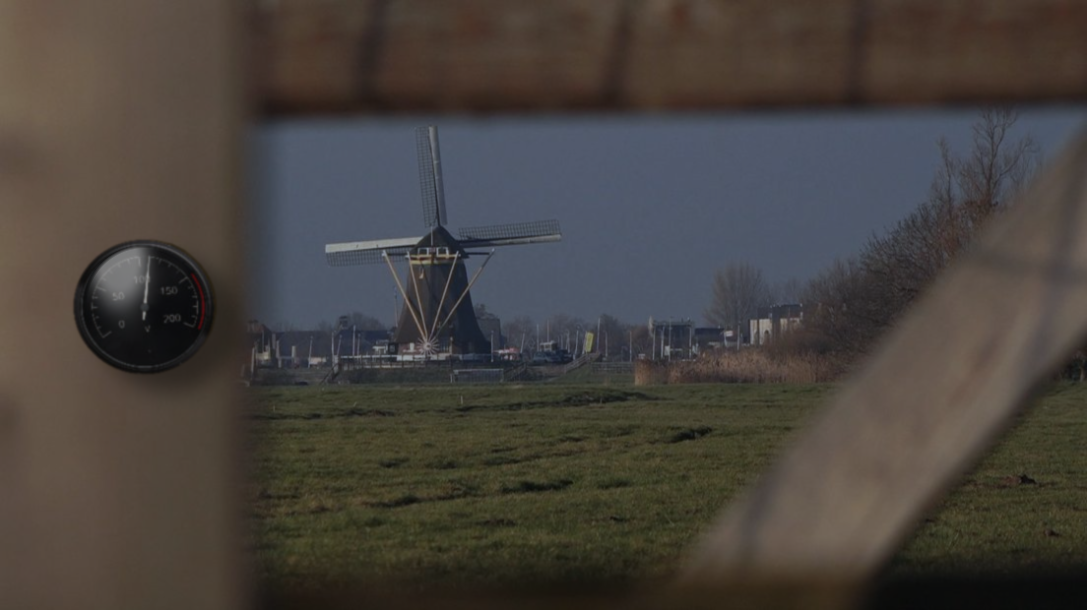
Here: 110 (V)
